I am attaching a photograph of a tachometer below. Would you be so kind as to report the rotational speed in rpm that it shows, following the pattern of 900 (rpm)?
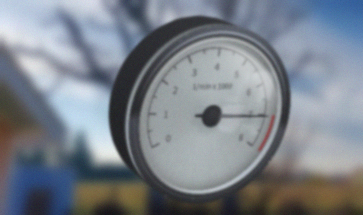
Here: 7000 (rpm)
